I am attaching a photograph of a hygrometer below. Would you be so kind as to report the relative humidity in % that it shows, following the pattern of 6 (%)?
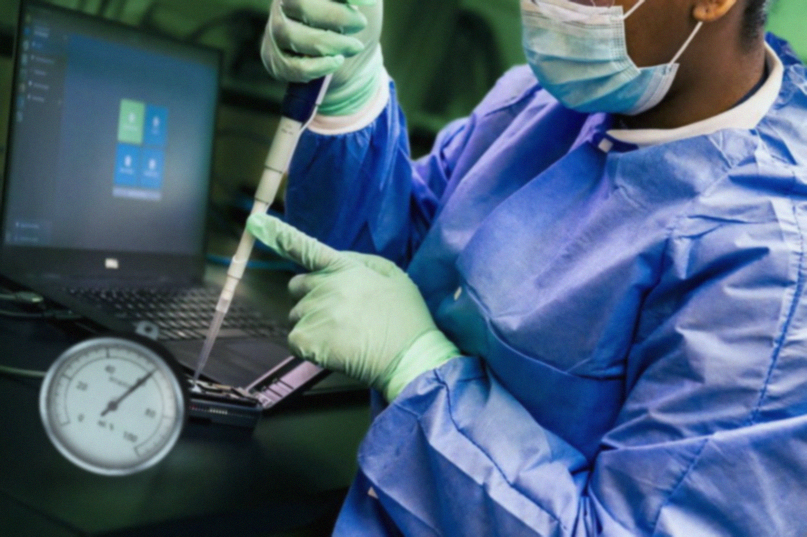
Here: 60 (%)
